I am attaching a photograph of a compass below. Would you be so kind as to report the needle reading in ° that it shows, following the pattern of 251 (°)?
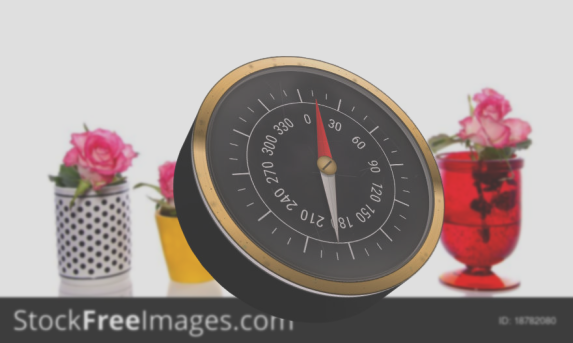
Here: 10 (°)
